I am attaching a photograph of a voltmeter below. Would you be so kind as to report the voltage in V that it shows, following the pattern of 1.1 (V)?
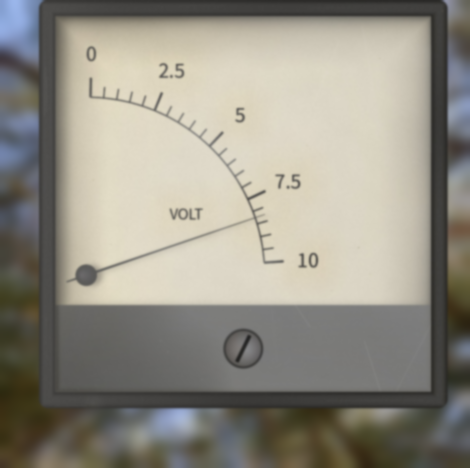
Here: 8.25 (V)
